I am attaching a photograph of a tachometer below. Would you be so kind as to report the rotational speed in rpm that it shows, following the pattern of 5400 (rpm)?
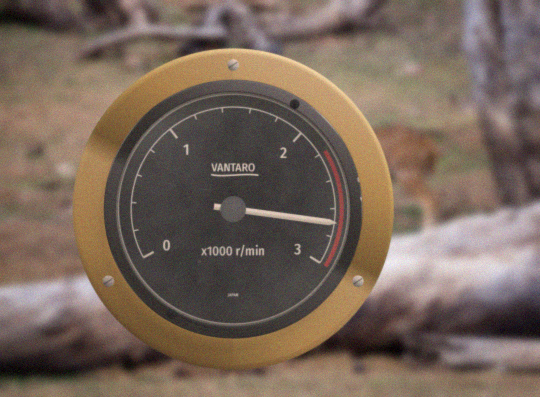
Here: 2700 (rpm)
